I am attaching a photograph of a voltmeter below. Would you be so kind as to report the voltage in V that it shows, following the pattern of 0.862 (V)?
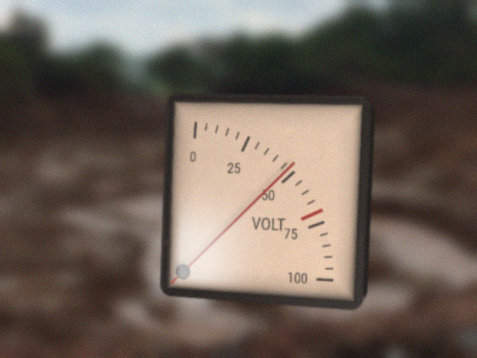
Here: 47.5 (V)
